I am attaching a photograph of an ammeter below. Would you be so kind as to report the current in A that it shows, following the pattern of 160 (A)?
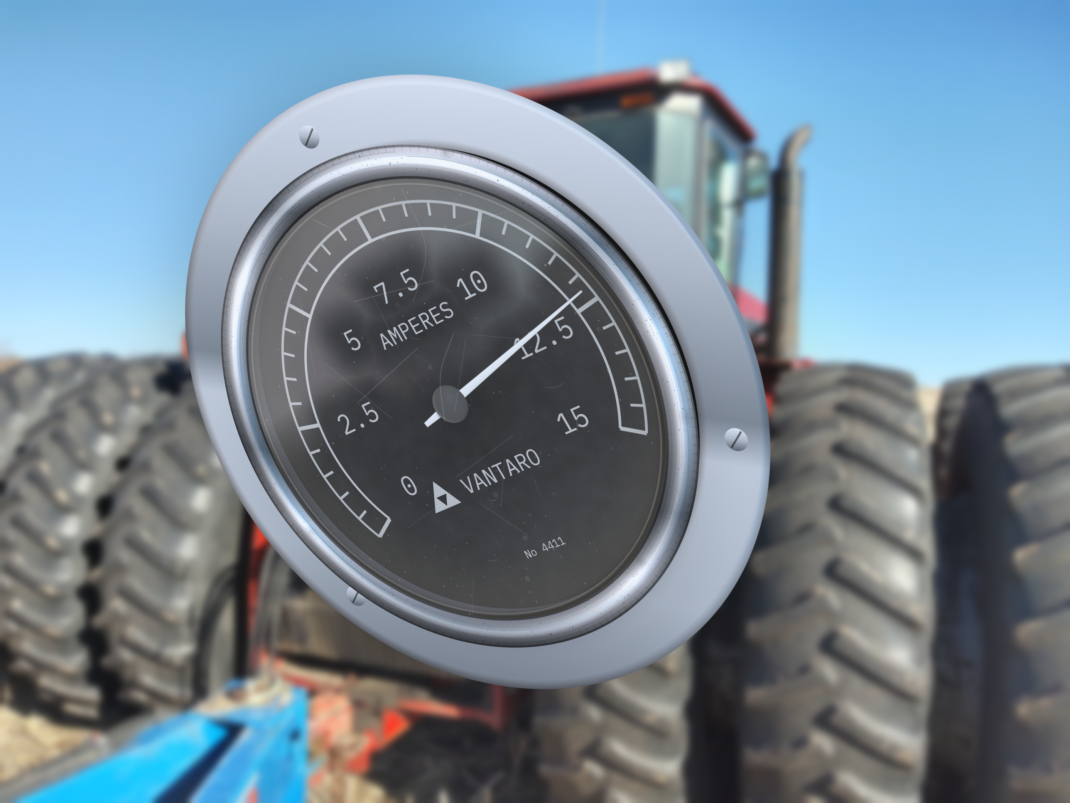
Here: 12.25 (A)
